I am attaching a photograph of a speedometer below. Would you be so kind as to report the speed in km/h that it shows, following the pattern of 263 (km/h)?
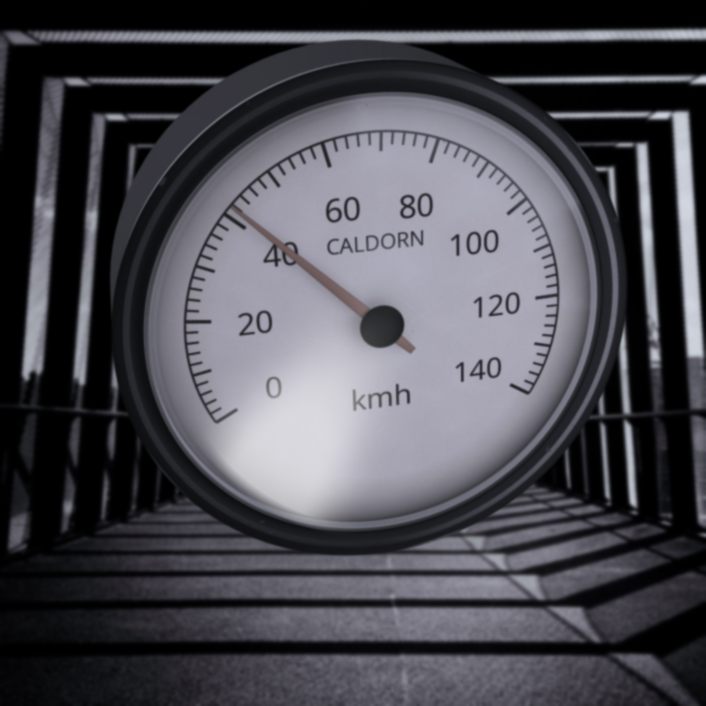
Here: 42 (km/h)
